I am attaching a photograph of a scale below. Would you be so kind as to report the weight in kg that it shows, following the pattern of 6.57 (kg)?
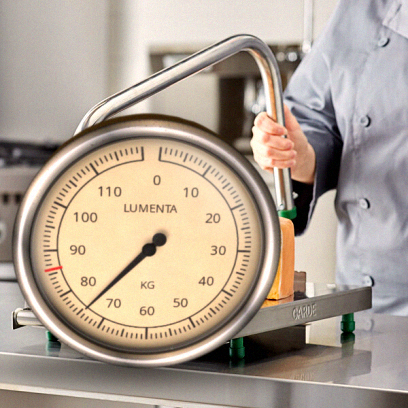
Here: 75 (kg)
